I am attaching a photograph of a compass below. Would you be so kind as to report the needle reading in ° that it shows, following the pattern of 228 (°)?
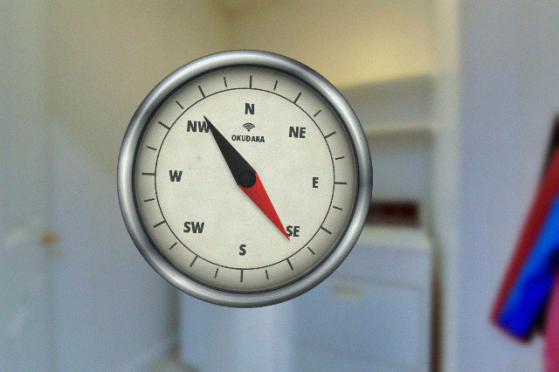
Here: 142.5 (°)
